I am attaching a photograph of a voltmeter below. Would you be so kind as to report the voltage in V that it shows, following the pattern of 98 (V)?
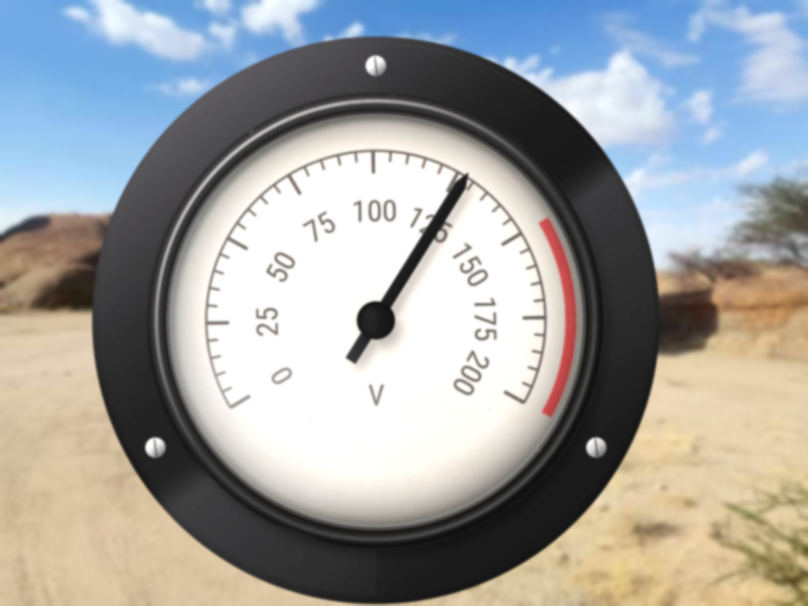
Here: 127.5 (V)
